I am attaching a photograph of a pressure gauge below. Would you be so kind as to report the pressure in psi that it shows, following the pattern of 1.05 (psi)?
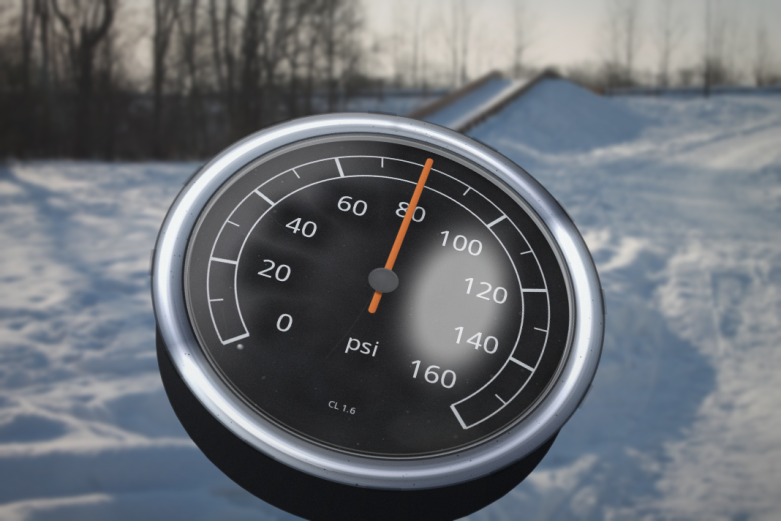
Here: 80 (psi)
